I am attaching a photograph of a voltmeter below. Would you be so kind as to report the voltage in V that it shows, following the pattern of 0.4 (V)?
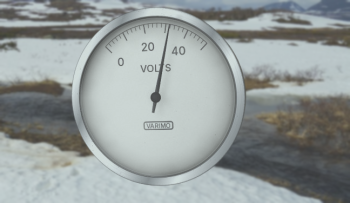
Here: 32 (V)
